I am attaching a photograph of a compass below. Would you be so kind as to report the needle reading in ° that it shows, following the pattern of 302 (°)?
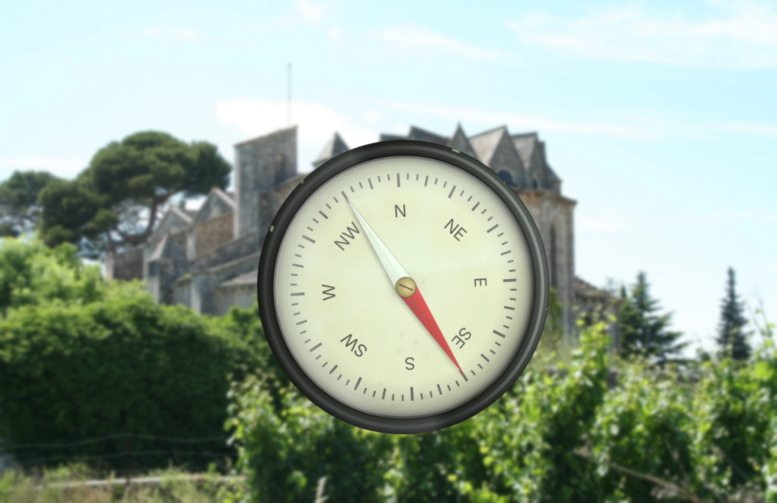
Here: 150 (°)
